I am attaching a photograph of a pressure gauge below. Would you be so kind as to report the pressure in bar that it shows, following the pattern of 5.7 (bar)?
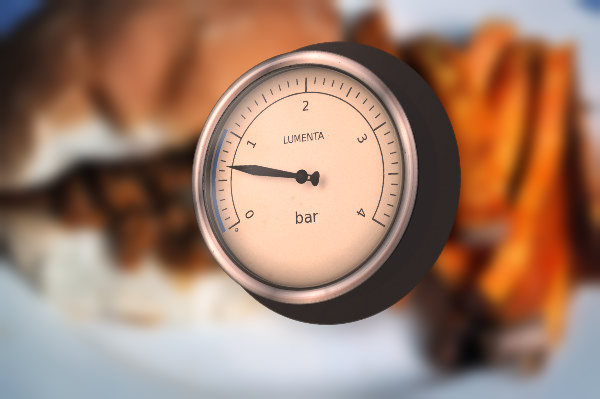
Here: 0.65 (bar)
